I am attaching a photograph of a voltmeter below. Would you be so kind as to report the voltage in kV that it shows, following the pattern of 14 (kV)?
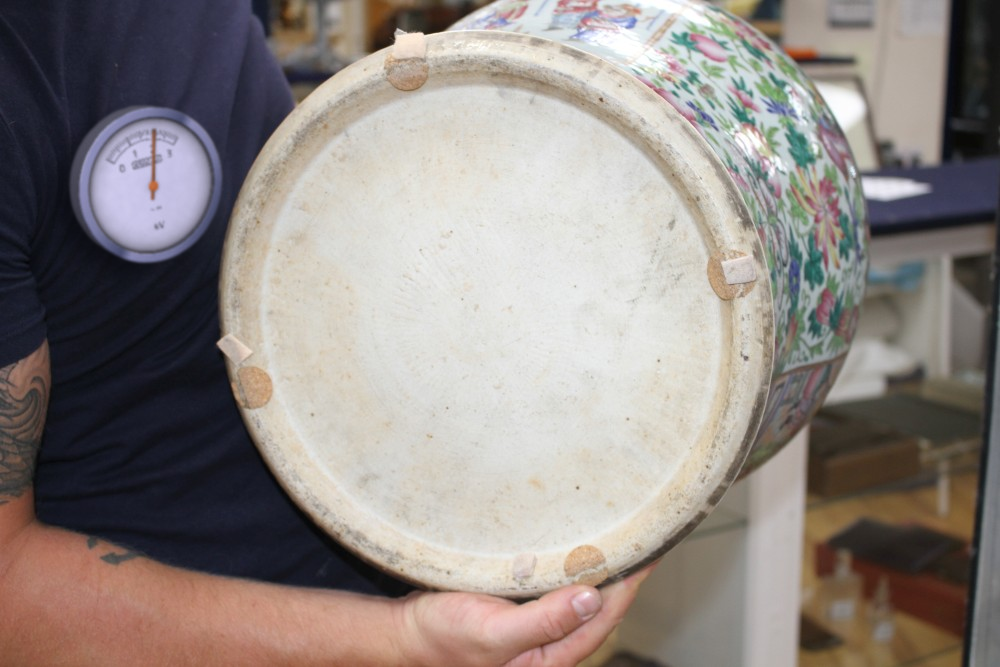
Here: 2 (kV)
